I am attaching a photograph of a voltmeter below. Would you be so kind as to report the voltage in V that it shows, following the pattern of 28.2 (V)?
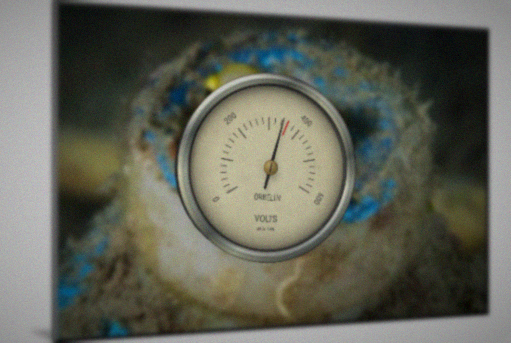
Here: 340 (V)
